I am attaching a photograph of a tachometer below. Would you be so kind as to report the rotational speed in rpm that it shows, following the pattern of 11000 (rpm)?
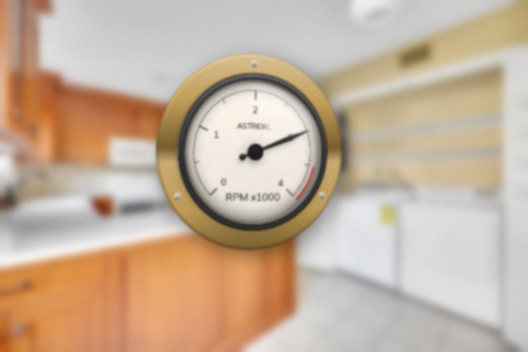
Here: 3000 (rpm)
